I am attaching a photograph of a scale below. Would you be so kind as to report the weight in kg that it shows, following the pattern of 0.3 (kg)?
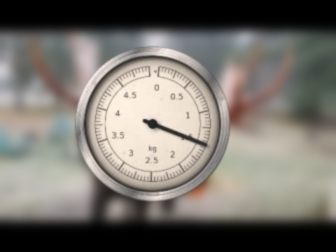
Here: 1.5 (kg)
